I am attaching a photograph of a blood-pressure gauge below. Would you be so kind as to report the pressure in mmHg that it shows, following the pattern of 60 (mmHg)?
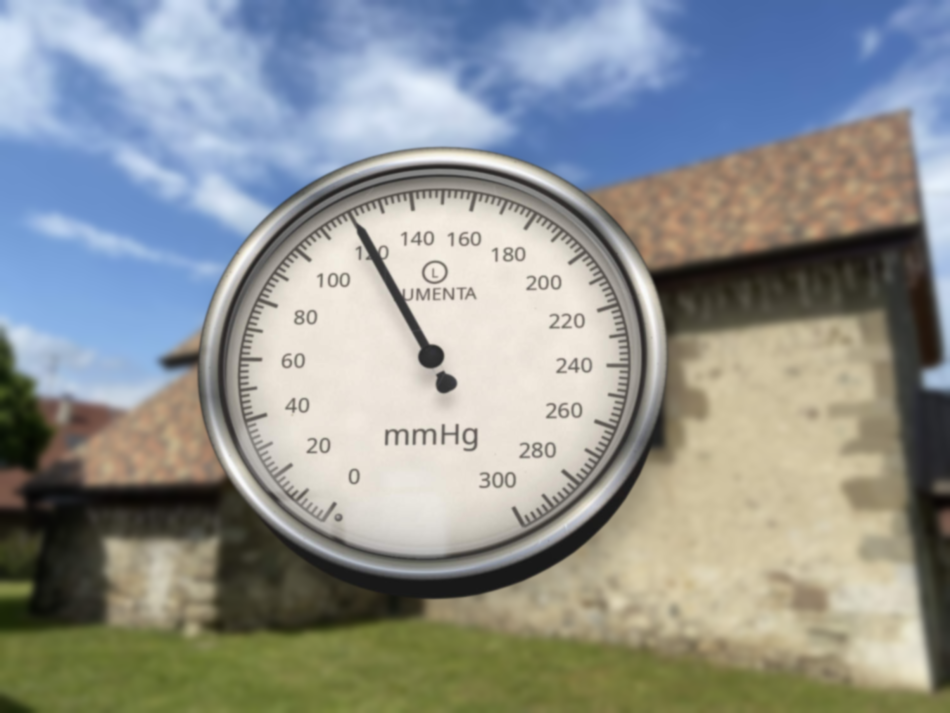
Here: 120 (mmHg)
